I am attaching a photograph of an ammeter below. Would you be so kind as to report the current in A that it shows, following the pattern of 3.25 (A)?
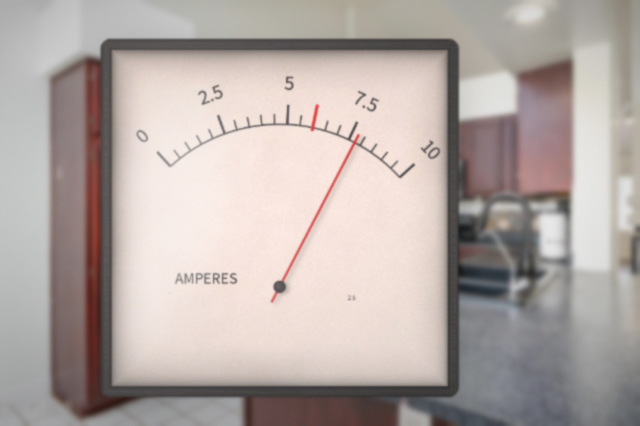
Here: 7.75 (A)
